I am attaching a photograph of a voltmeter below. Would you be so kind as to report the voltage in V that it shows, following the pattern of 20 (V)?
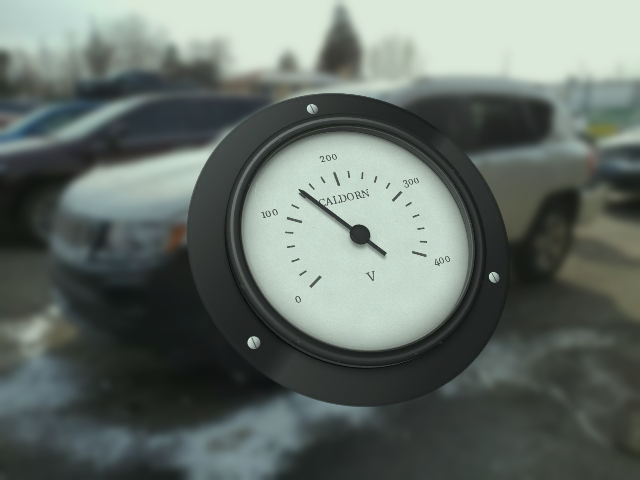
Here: 140 (V)
